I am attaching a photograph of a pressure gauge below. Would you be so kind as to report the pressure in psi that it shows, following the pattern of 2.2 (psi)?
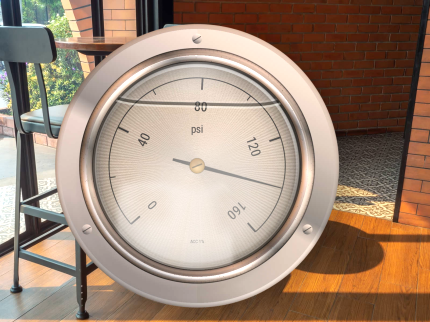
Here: 140 (psi)
